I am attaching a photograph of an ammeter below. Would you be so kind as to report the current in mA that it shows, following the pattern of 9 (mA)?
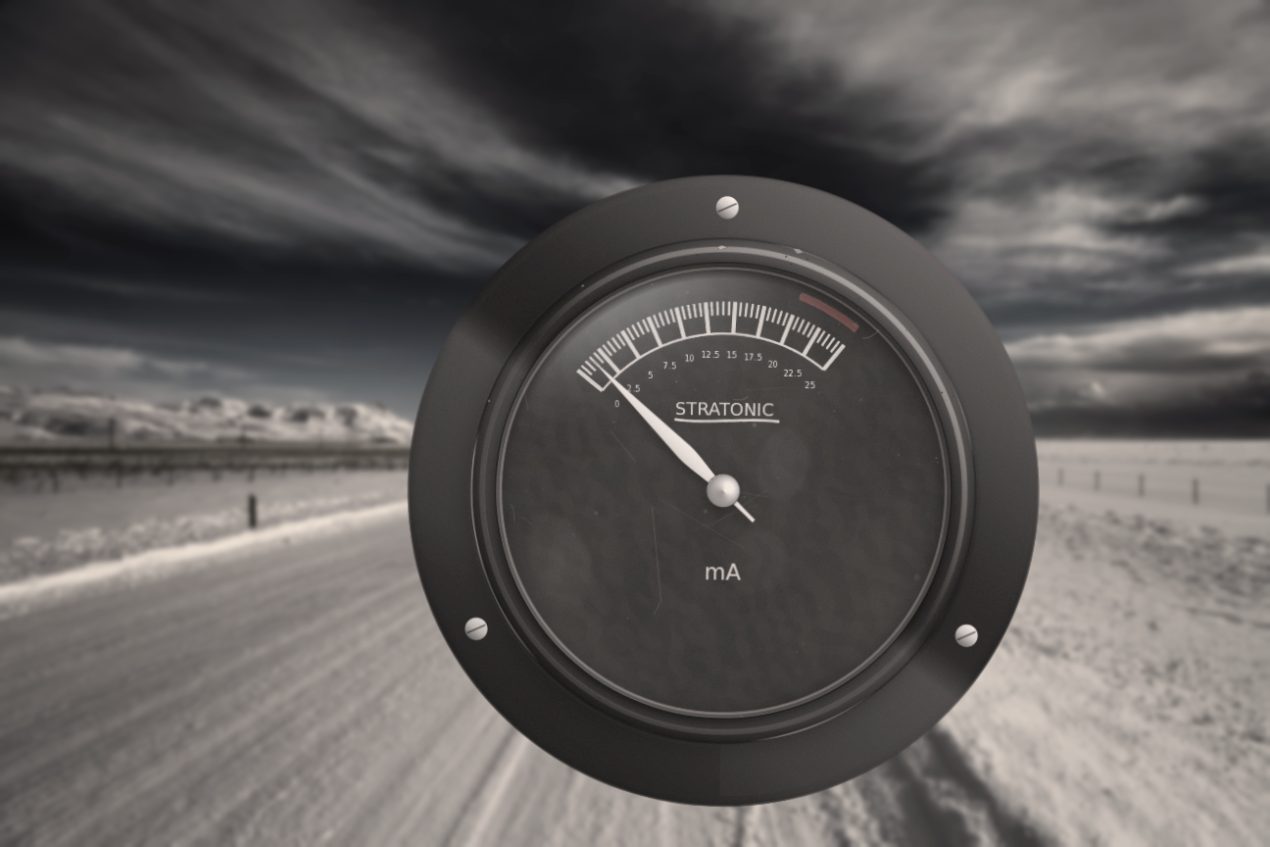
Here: 1.5 (mA)
